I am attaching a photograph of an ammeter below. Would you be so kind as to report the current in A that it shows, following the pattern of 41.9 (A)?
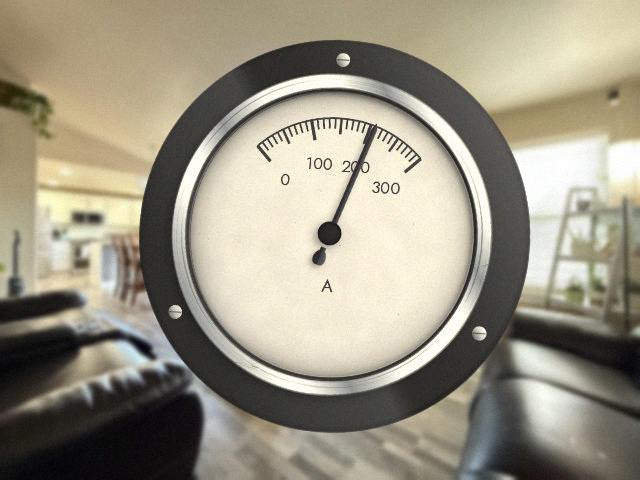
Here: 210 (A)
